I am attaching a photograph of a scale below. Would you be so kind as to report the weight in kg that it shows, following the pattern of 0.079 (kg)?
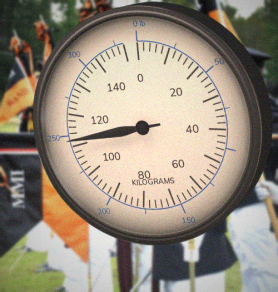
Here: 112 (kg)
